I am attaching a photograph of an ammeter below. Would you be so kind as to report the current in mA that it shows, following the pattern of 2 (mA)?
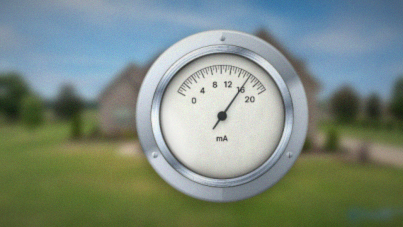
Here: 16 (mA)
